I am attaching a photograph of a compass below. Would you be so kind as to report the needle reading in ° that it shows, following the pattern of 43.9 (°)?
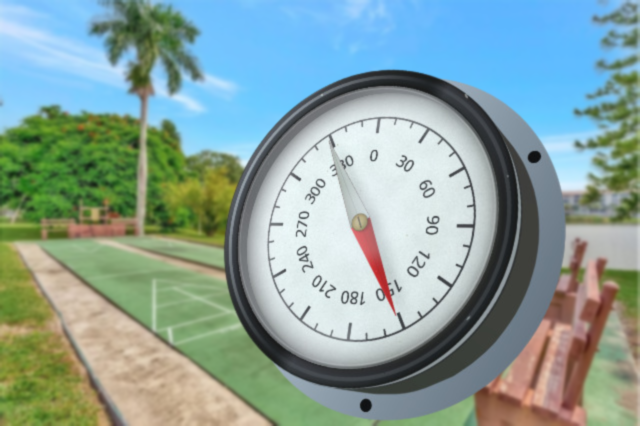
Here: 150 (°)
